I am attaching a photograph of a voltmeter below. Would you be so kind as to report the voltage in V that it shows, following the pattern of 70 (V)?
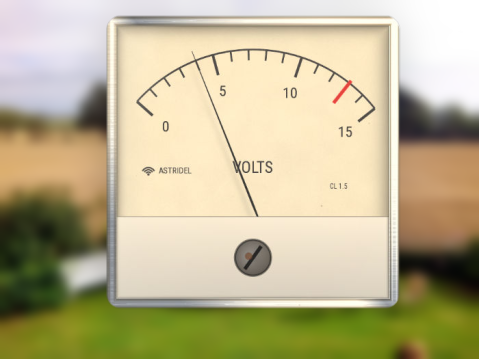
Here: 4 (V)
